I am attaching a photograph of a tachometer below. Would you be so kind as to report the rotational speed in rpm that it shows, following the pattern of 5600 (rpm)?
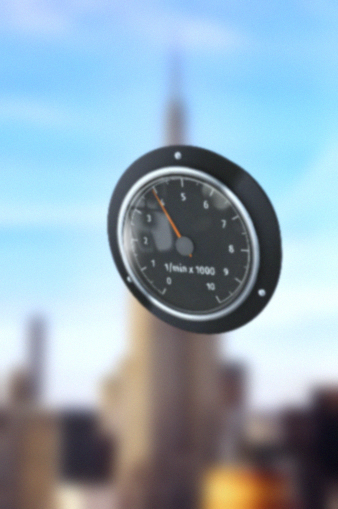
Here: 4000 (rpm)
